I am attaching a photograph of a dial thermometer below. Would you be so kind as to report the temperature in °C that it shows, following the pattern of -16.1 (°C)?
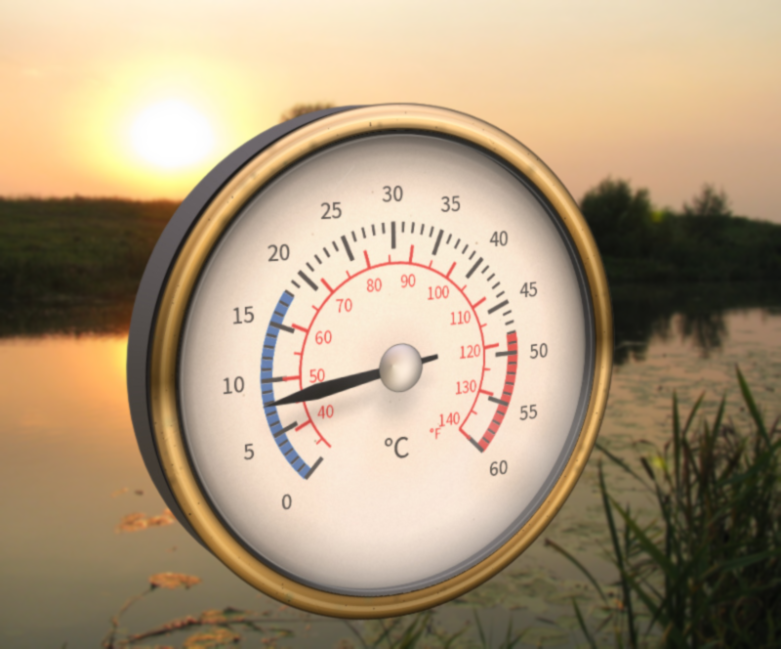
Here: 8 (°C)
